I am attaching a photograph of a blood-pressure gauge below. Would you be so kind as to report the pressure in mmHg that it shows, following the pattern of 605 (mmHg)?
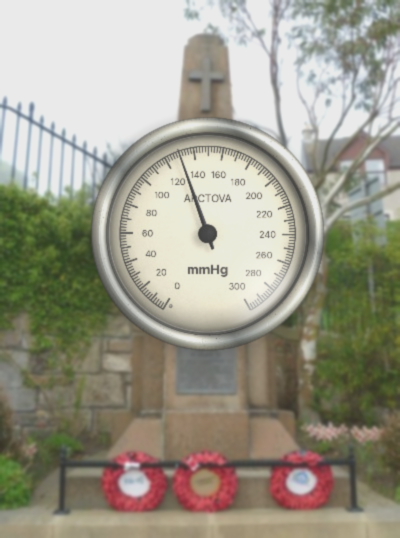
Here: 130 (mmHg)
